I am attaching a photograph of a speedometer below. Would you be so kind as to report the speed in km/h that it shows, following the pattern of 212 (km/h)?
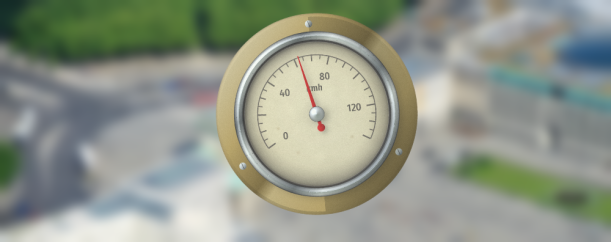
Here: 62.5 (km/h)
